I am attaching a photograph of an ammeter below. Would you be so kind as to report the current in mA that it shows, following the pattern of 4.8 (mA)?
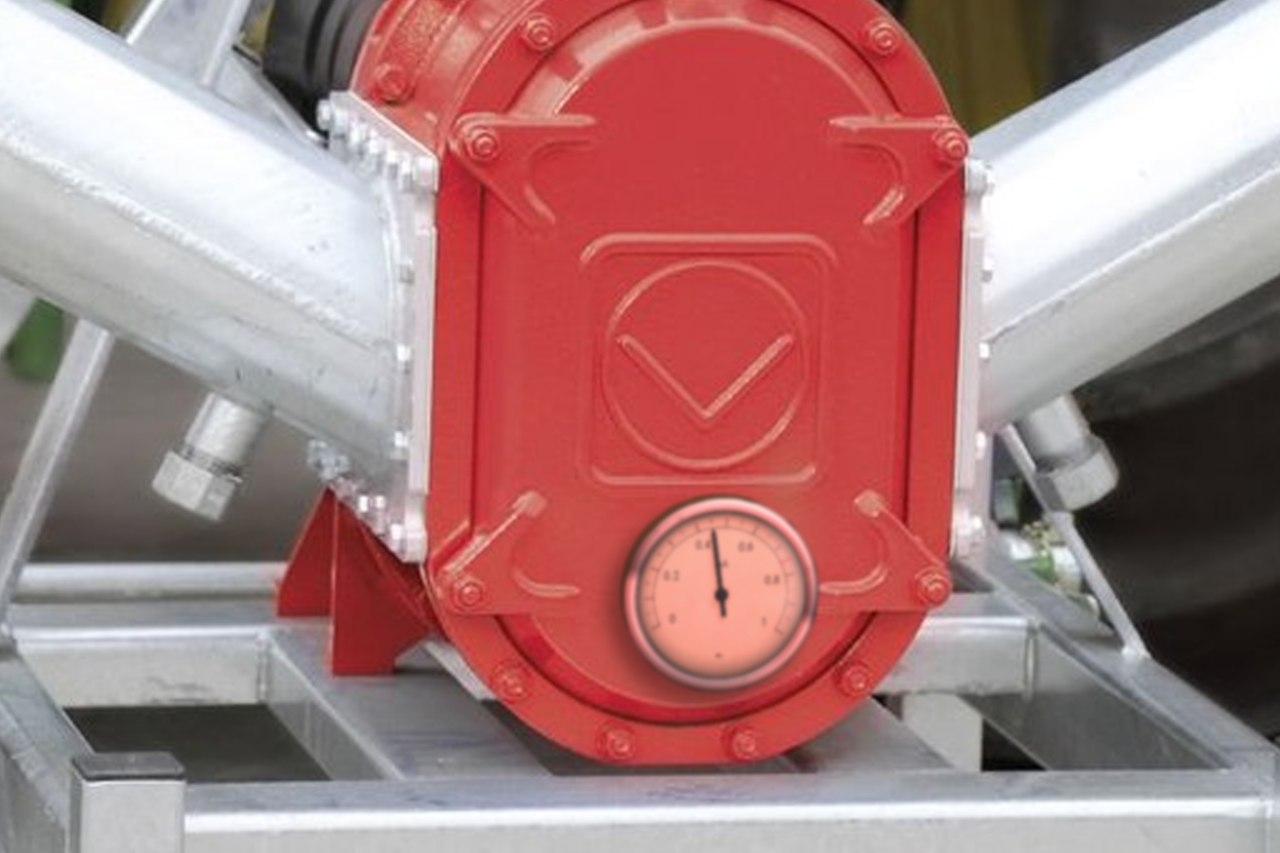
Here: 0.45 (mA)
